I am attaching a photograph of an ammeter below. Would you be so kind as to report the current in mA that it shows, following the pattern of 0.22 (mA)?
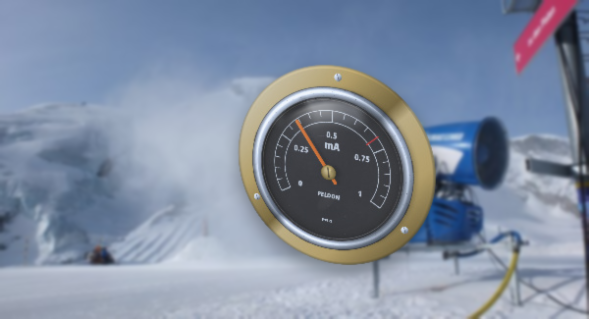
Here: 0.35 (mA)
